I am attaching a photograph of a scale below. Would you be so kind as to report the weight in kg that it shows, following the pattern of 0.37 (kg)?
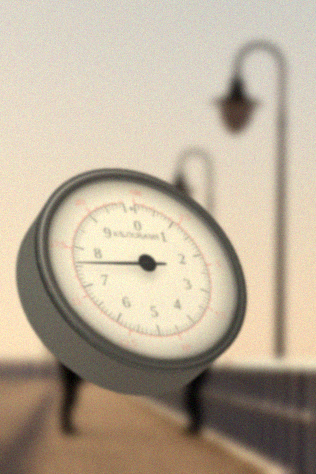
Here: 7.5 (kg)
